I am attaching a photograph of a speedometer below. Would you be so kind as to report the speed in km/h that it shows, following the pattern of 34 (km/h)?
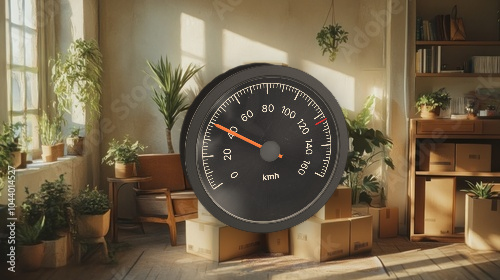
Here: 40 (km/h)
